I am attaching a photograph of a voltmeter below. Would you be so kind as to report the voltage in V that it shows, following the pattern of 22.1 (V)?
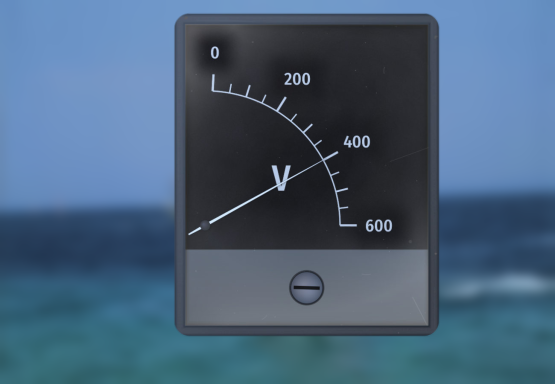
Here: 400 (V)
